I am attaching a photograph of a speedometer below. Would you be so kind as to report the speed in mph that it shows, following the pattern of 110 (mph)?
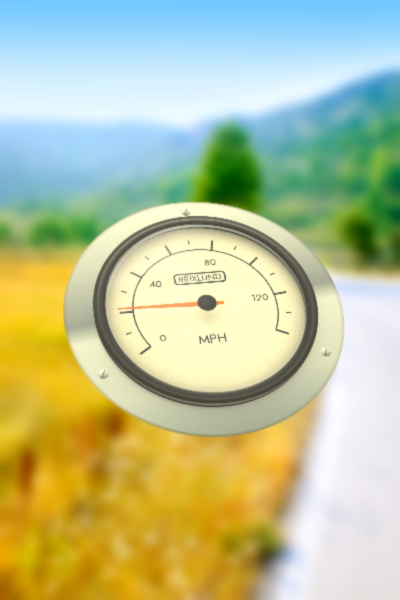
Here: 20 (mph)
